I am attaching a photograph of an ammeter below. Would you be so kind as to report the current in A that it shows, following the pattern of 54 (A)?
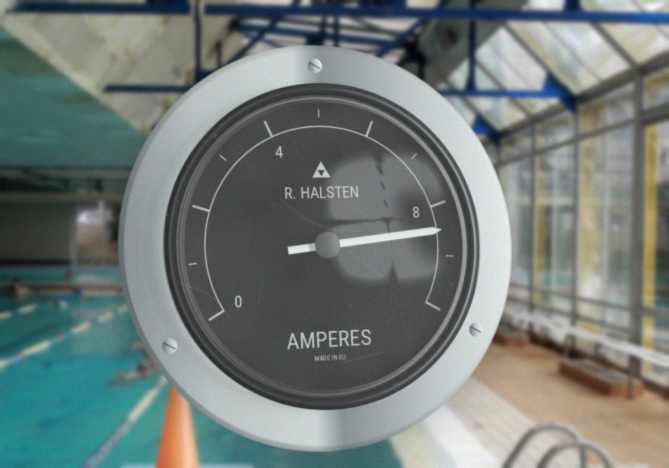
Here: 8.5 (A)
